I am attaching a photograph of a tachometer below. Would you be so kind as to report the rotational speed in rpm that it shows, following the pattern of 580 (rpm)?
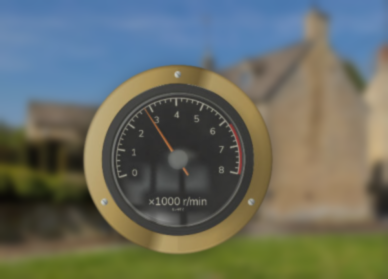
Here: 2800 (rpm)
